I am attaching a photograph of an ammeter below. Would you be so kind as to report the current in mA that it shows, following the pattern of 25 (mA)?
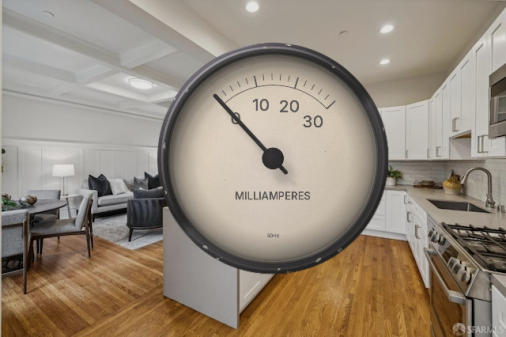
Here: 0 (mA)
